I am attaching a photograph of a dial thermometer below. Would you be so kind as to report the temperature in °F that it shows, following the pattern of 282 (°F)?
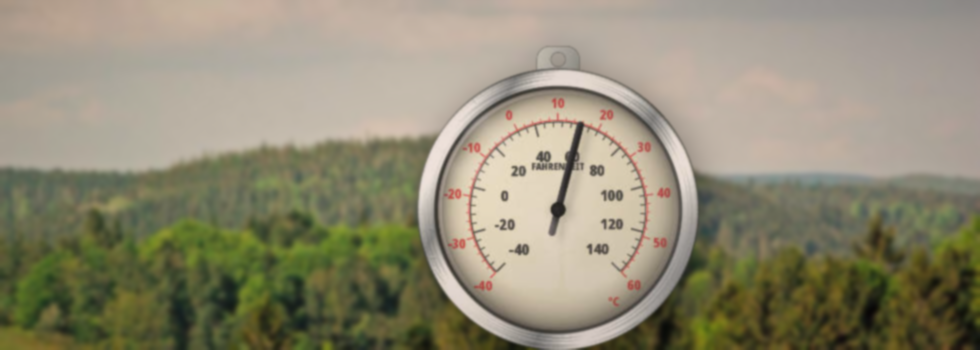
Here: 60 (°F)
